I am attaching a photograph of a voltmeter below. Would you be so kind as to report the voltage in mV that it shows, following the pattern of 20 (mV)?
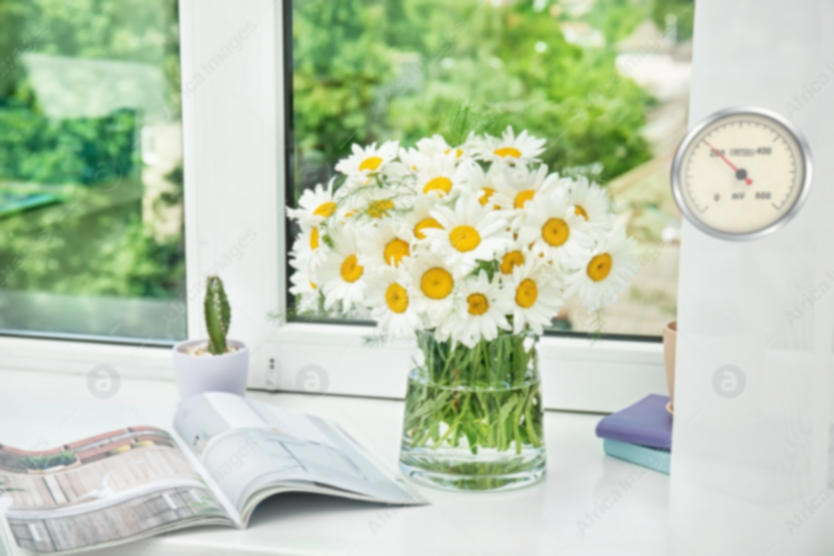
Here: 200 (mV)
